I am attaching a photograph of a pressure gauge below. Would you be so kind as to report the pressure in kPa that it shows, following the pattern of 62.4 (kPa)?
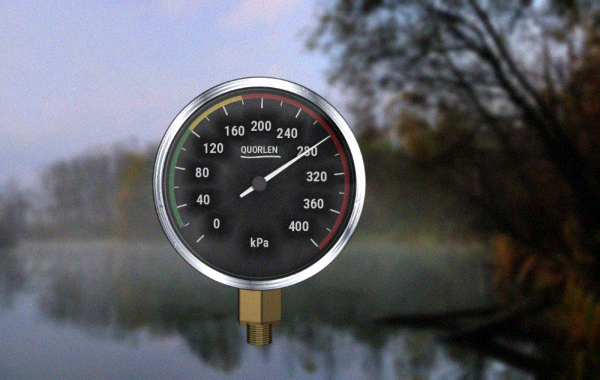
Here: 280 (kPa)
